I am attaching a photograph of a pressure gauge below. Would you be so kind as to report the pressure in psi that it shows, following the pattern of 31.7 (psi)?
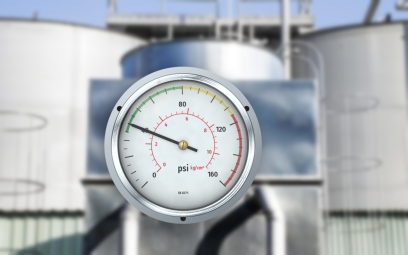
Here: 40 (psi)
